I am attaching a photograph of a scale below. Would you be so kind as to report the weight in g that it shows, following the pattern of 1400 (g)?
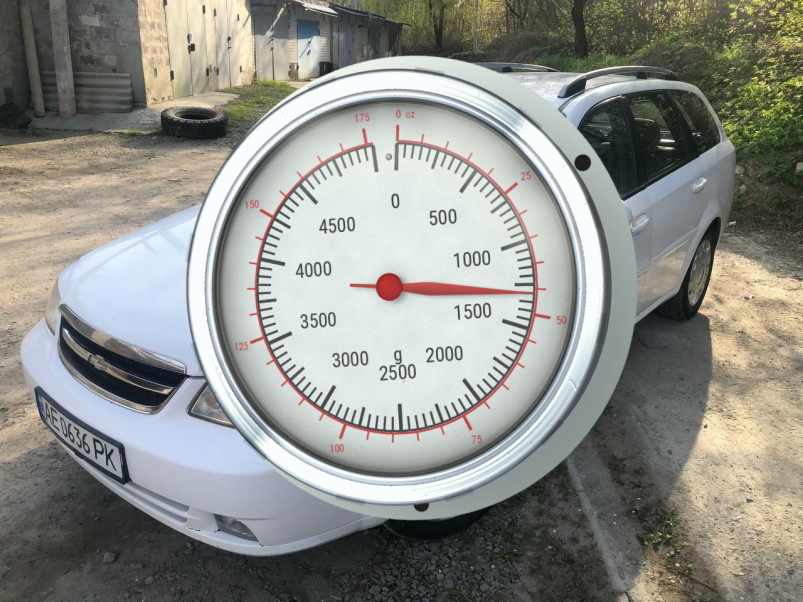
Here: 1300 (g)
